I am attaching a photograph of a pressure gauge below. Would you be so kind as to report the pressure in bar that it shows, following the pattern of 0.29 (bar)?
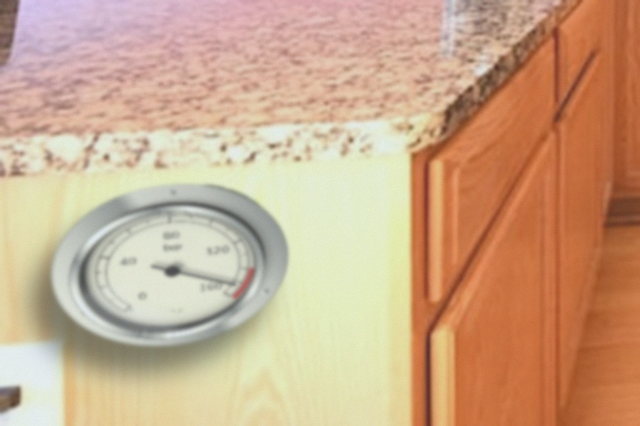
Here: 150 (bar)
